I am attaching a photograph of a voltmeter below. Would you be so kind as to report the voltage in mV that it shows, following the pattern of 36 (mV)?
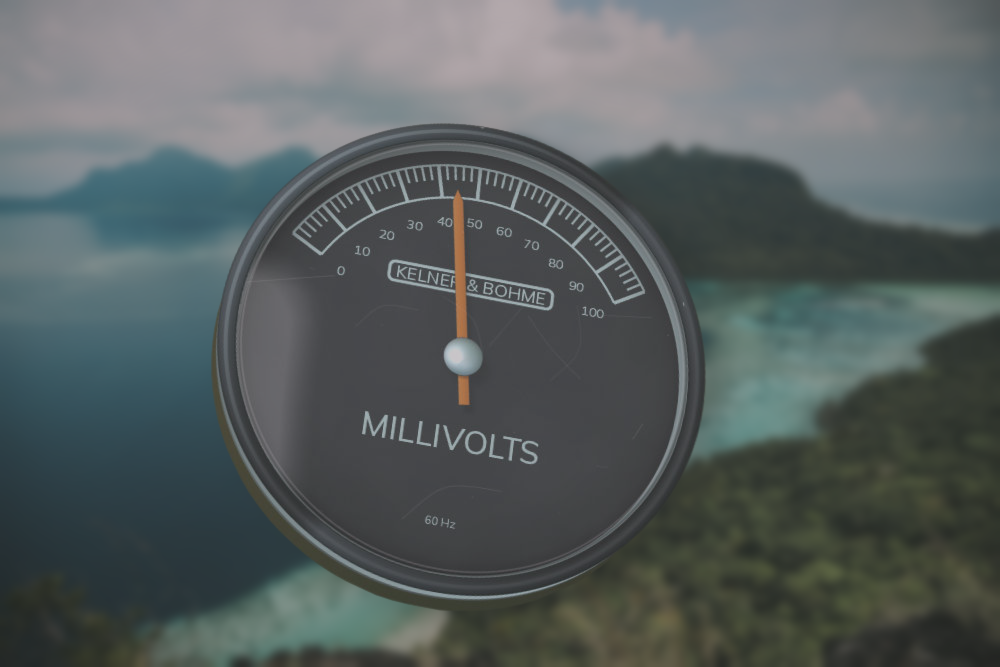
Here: 44 (mV)
